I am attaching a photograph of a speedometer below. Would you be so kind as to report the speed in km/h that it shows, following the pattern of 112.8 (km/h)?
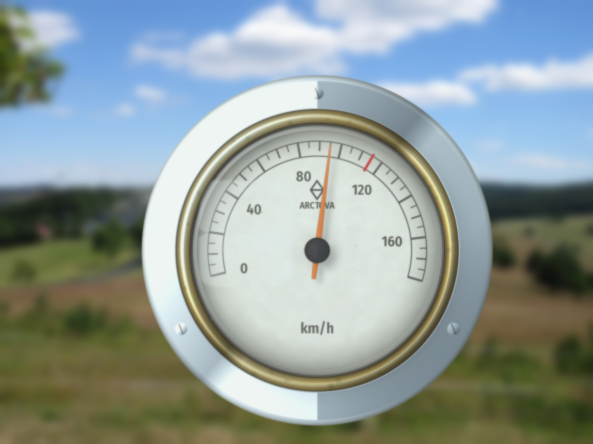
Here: 95 (km/h)
